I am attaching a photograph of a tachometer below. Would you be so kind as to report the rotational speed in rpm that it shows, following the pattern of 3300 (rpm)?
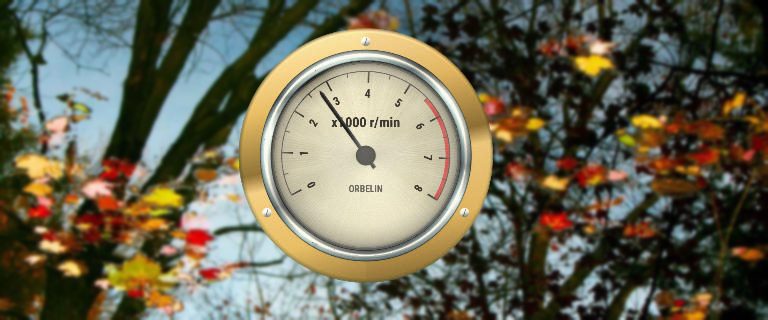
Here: 2750 (rpm)
